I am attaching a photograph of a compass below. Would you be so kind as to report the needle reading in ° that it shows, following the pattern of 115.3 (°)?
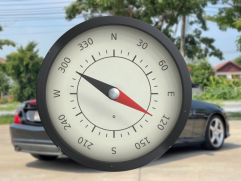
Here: 120 (°)
